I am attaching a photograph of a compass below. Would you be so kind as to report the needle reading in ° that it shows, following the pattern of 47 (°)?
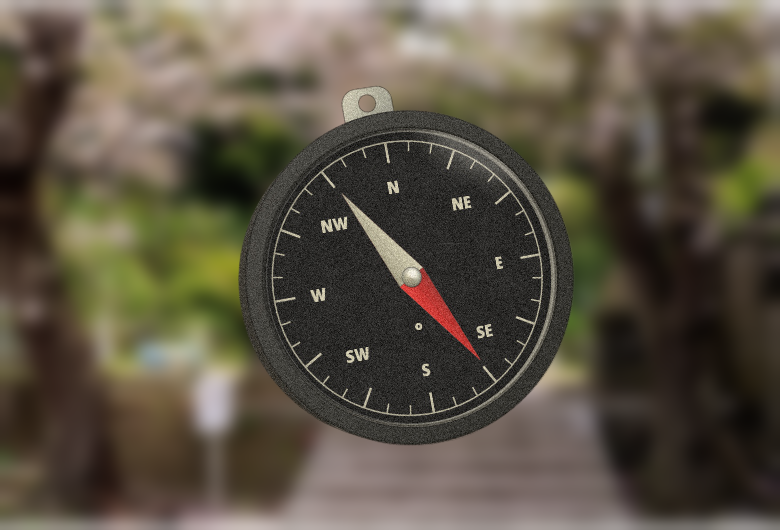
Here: 150 (°)
